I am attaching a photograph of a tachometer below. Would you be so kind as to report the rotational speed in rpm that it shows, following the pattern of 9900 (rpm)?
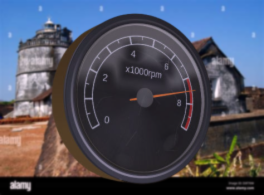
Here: 7500 (rpm)
